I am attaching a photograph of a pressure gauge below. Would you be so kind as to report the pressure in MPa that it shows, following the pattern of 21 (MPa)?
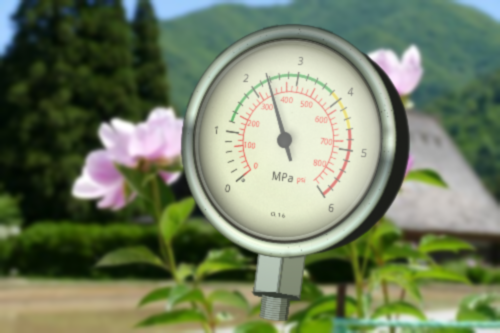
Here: 2.4 (MPa)
